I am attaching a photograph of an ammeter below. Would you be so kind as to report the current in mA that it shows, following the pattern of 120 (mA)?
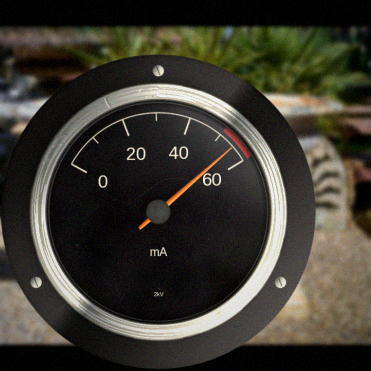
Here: 55 (mA)
